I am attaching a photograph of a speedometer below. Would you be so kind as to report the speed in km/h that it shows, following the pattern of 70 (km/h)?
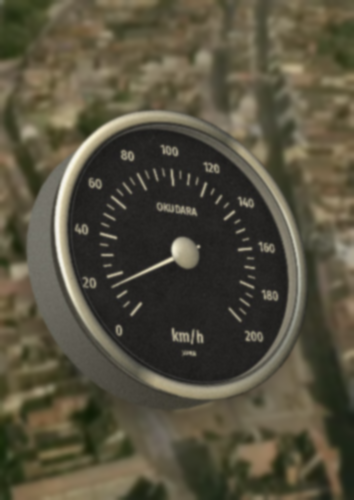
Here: 15 (km/h)
